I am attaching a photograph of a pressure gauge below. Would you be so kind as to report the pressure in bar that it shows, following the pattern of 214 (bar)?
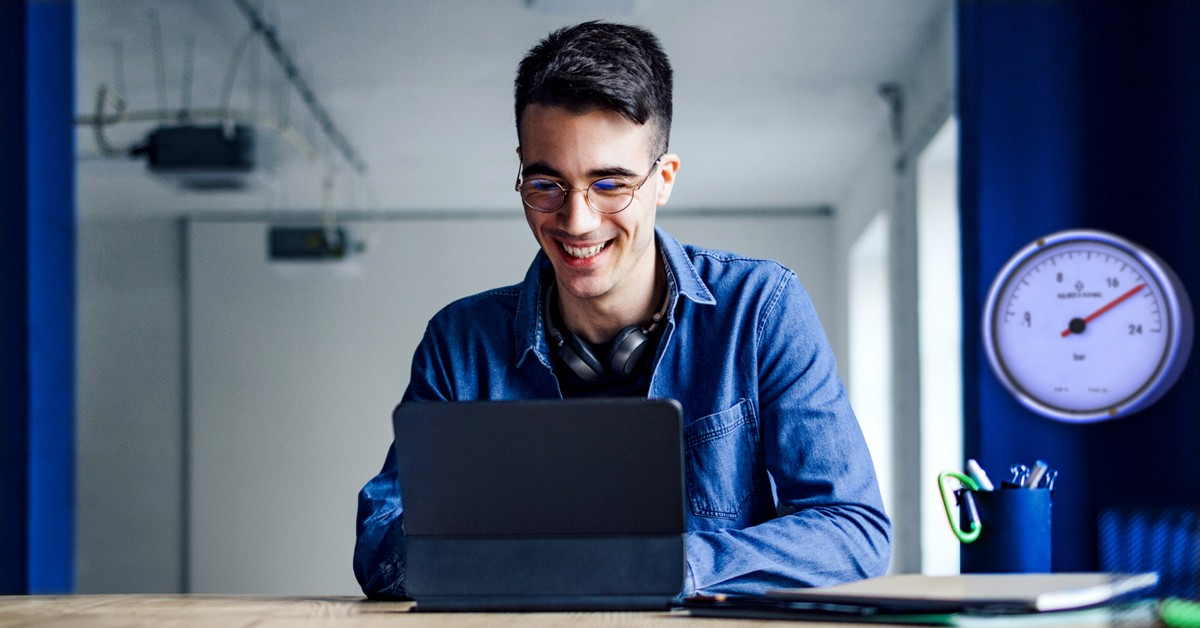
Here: 19 (bar)
